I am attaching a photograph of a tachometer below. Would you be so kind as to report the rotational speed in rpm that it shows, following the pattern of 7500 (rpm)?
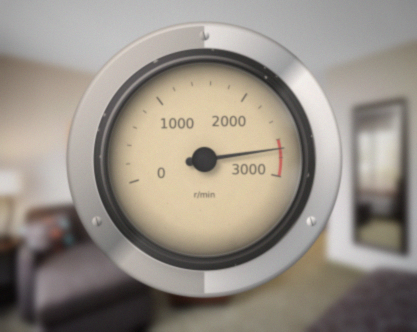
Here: 2700 (rpm)
